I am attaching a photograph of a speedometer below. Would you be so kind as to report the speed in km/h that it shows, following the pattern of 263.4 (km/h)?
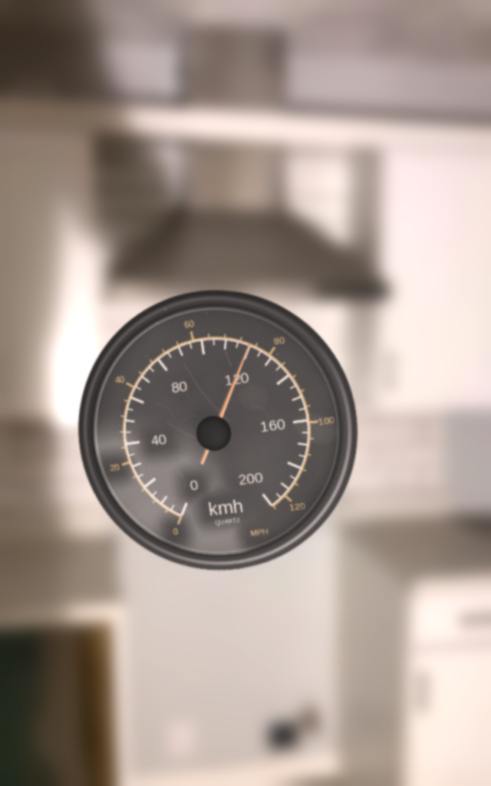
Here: 120 (km/h)
